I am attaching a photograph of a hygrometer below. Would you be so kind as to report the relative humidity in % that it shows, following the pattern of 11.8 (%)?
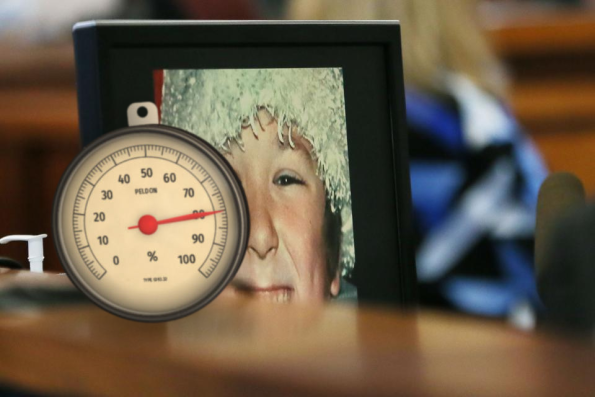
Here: 80 (%)
